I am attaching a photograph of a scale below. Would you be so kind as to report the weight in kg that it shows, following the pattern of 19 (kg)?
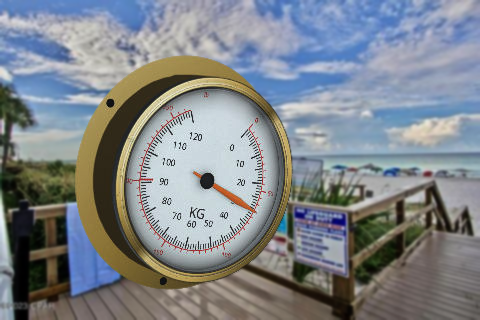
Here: 30 (kg)
